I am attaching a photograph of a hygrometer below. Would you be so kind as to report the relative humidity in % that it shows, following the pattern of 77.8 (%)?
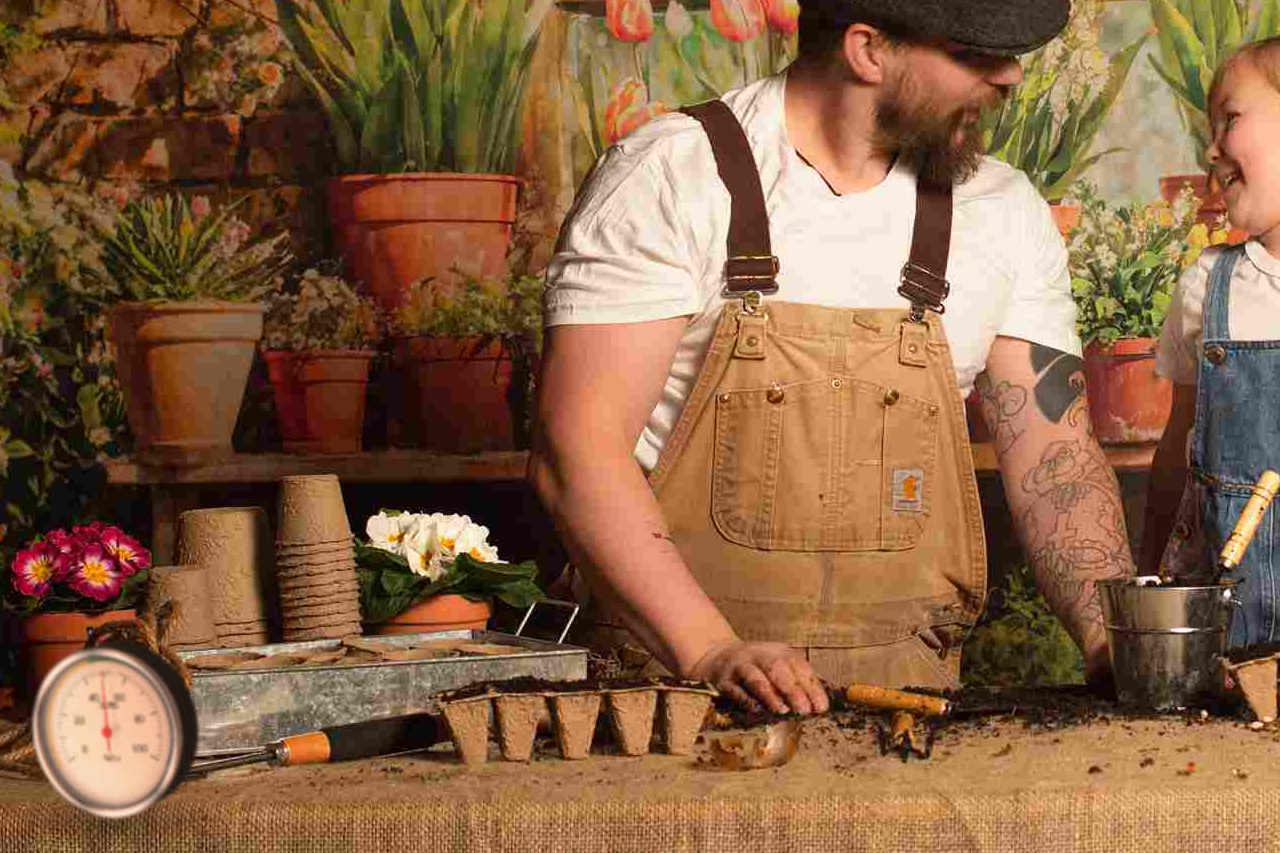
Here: 50 (%)
